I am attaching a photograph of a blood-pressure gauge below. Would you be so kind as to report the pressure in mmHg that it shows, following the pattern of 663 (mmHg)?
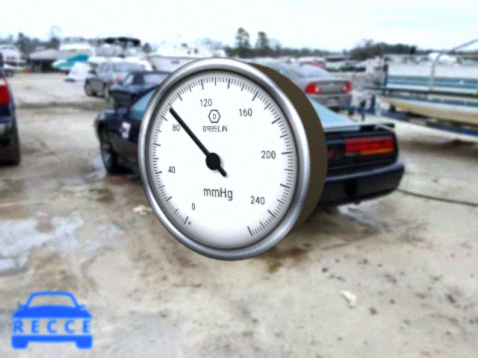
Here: 90 (mmHg)
